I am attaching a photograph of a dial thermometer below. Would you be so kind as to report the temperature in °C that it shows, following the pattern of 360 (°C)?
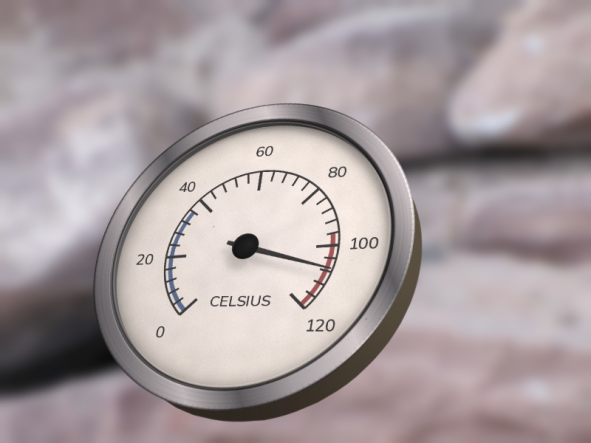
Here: 108 (°C)
